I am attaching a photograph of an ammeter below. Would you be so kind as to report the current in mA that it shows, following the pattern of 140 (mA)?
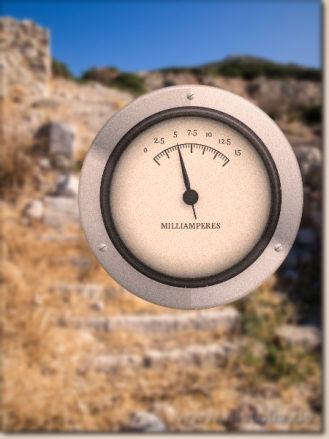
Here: 5 (mA)
